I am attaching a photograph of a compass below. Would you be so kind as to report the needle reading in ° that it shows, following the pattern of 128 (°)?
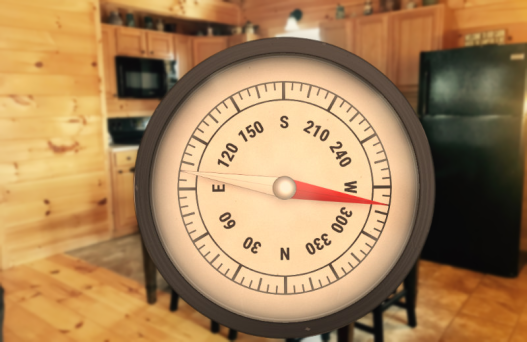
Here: 280 (°)
